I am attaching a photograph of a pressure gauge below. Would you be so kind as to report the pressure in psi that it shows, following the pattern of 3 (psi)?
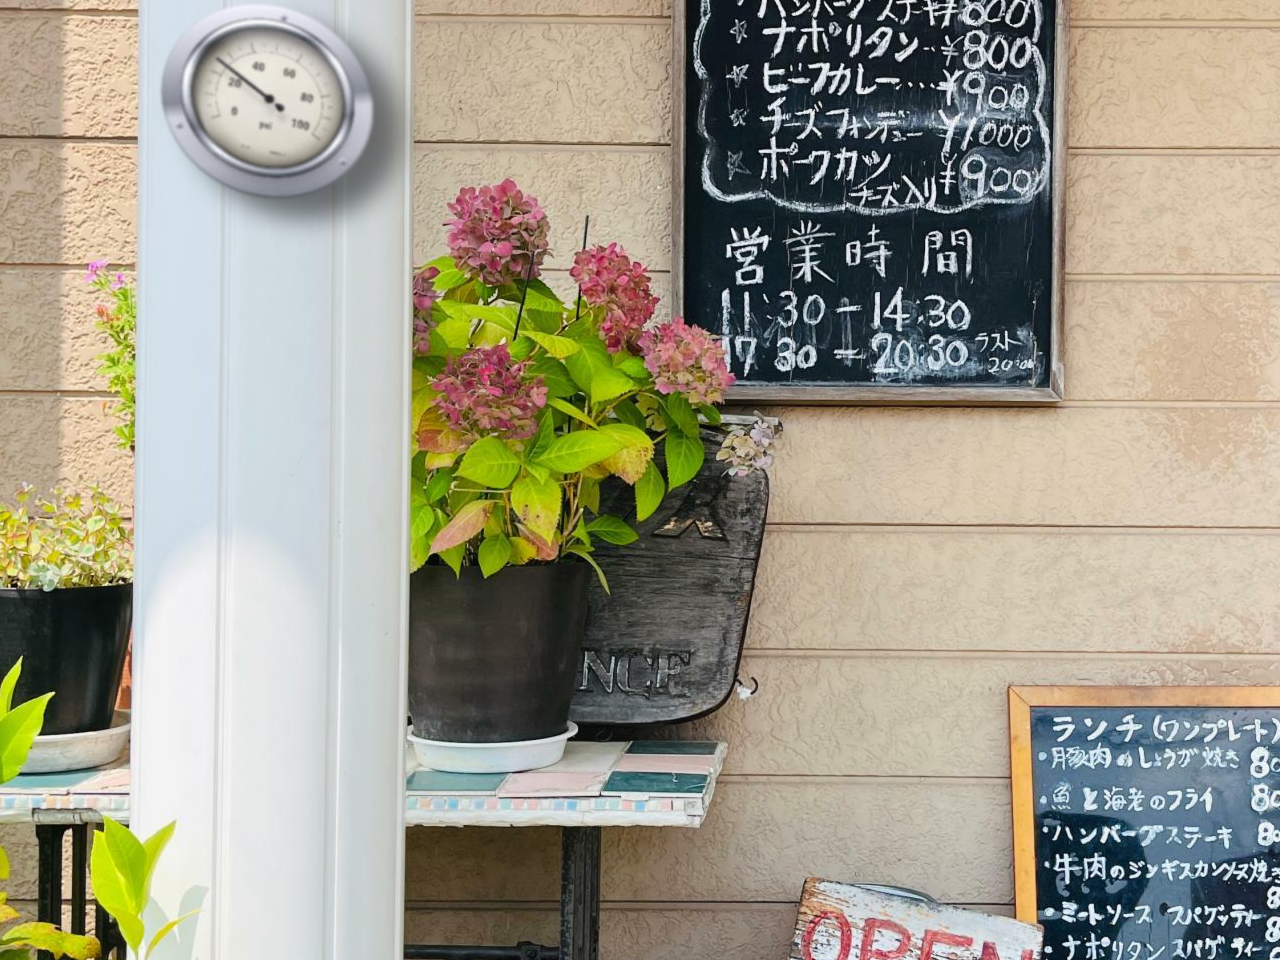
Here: 25 (psi)
